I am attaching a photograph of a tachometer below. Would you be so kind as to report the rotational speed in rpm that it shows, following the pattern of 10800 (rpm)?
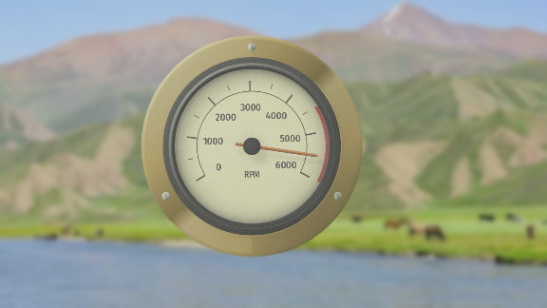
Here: 5500 (rpm)
